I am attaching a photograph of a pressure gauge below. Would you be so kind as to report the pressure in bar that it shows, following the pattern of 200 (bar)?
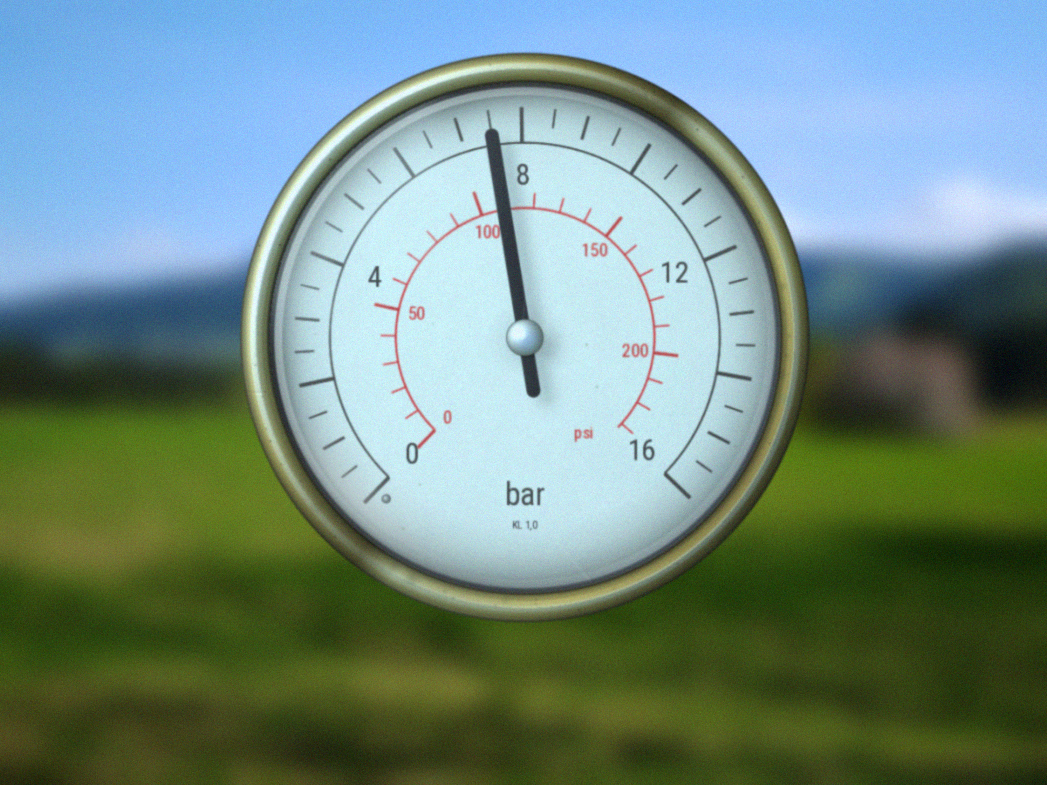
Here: 7.5 (bar)
